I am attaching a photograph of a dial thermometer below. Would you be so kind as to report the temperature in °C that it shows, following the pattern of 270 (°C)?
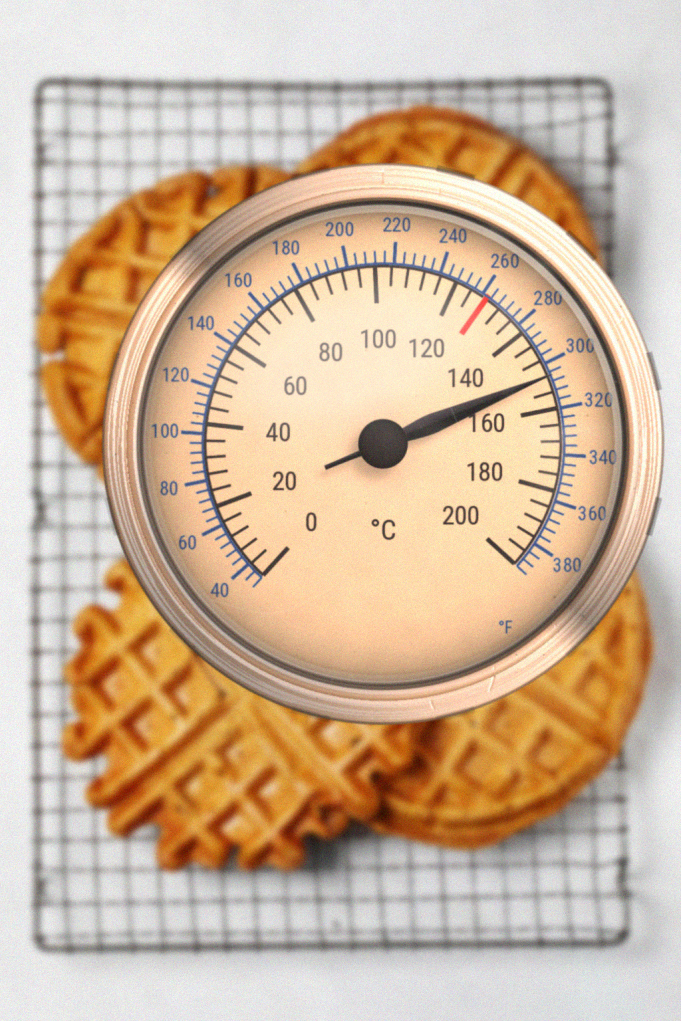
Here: 152 (°C)
